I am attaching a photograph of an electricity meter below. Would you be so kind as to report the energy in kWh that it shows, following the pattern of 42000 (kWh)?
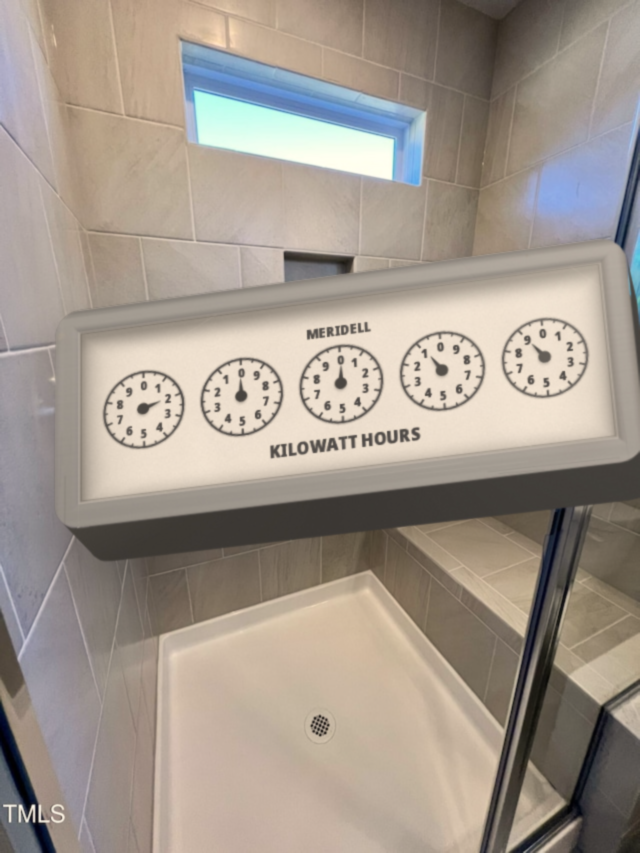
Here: 20009 (kWh)
